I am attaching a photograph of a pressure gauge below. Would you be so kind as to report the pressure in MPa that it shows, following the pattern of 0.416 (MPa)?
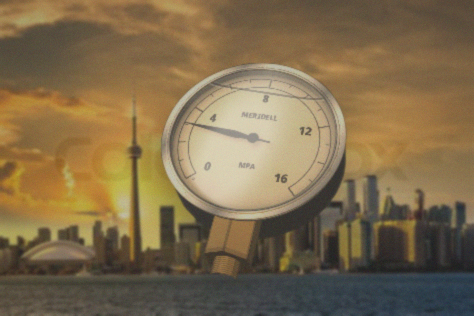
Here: 3 (MPa)
